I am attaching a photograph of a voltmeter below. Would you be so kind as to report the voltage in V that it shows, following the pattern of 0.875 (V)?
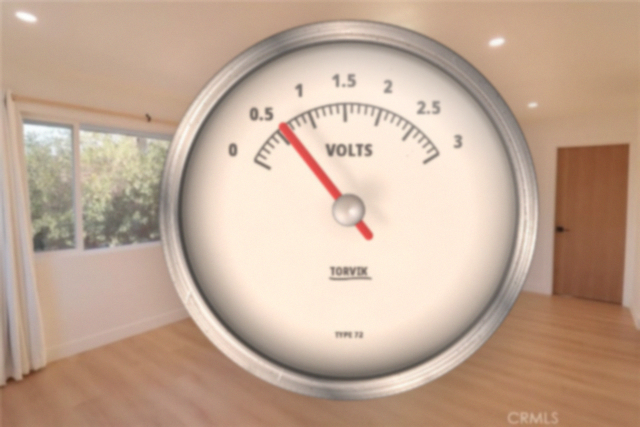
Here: 0.6 (V)
